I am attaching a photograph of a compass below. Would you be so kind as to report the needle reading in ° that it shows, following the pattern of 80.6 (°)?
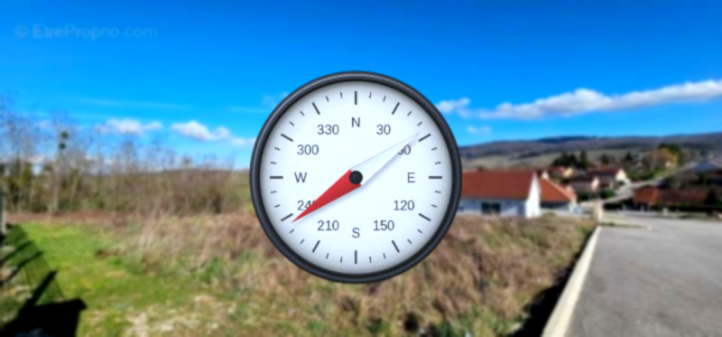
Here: 235 (°)
